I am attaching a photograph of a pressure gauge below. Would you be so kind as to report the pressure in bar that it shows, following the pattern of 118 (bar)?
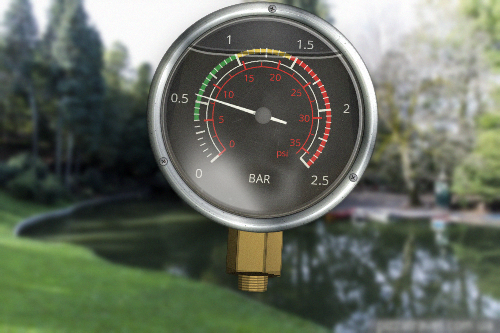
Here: 0.55 (bar)
